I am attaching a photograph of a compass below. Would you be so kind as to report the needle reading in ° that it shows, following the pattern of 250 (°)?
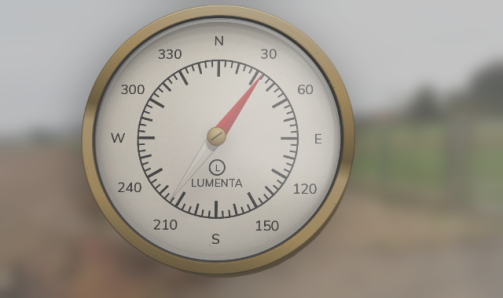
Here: 35 (°)
